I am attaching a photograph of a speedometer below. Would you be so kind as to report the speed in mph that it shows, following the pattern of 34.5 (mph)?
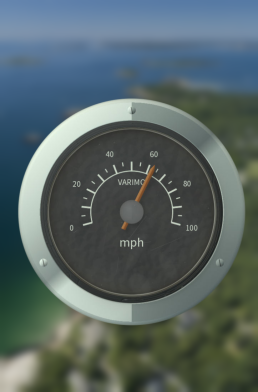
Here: 62.5 (mph)
